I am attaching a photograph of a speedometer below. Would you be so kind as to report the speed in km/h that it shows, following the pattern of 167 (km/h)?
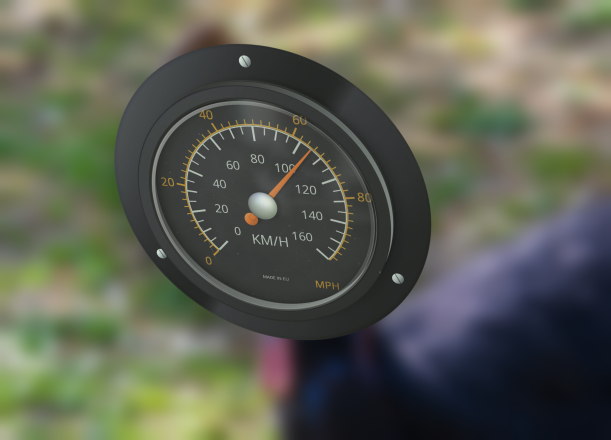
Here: 105 (km/h)
